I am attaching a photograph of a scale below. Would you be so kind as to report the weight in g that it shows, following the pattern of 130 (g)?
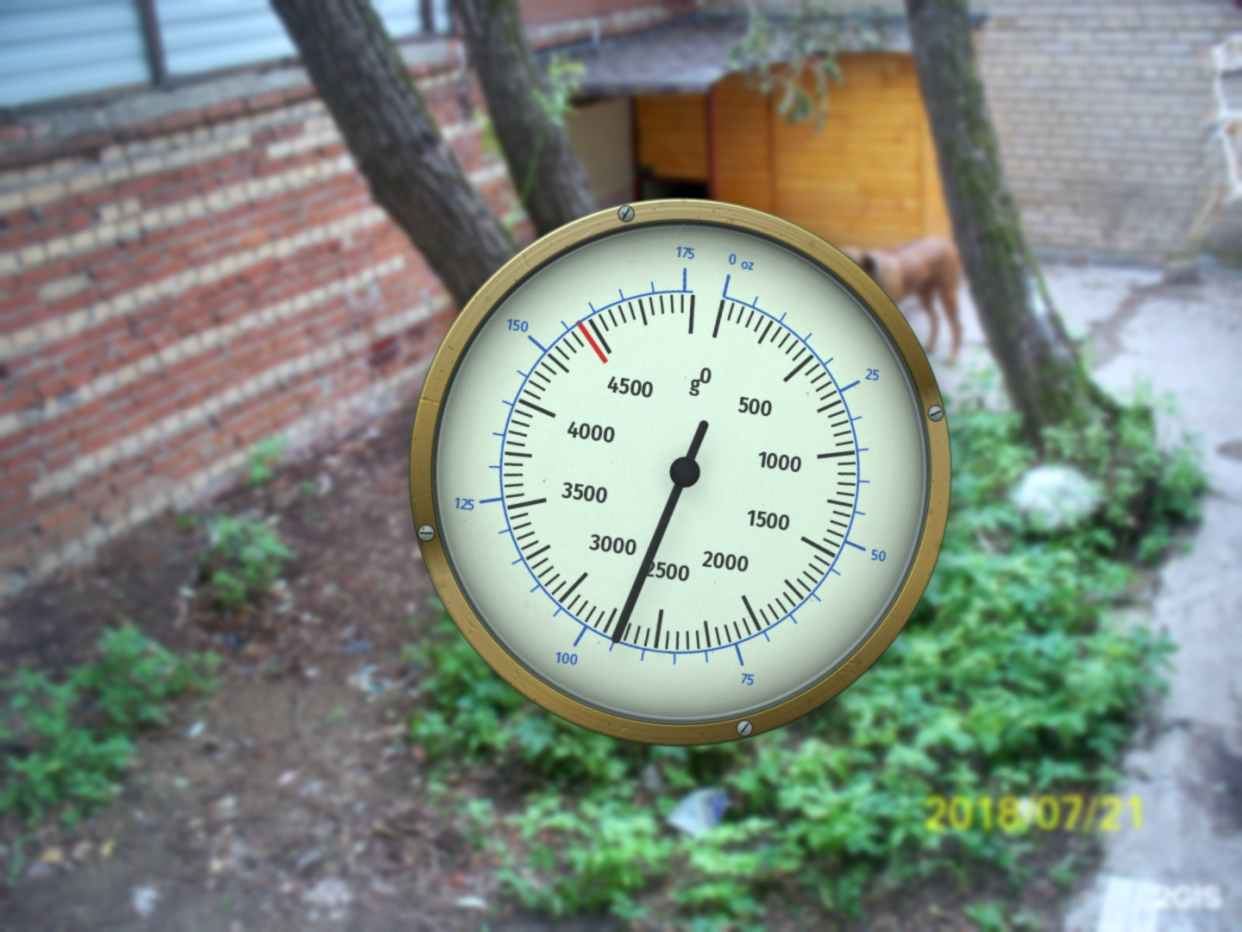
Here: 2700 (g)
